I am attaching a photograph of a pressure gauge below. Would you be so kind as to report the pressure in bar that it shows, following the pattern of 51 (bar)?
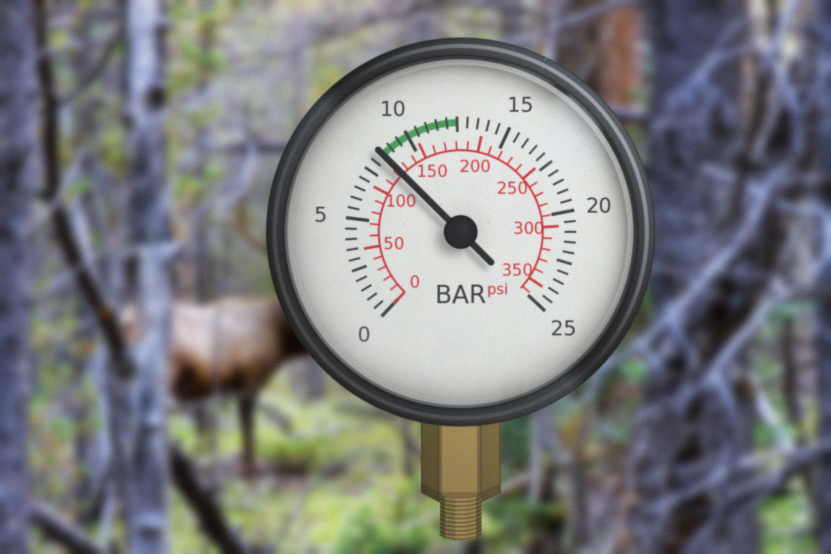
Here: 8.5 (bar)
